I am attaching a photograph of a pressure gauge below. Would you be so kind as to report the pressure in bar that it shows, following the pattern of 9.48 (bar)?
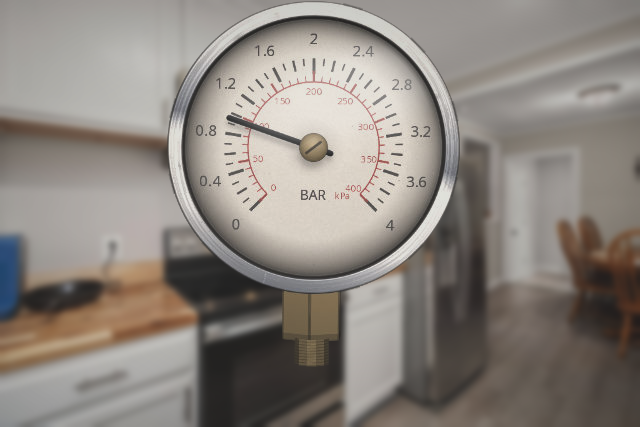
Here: 0.95 (bar)
